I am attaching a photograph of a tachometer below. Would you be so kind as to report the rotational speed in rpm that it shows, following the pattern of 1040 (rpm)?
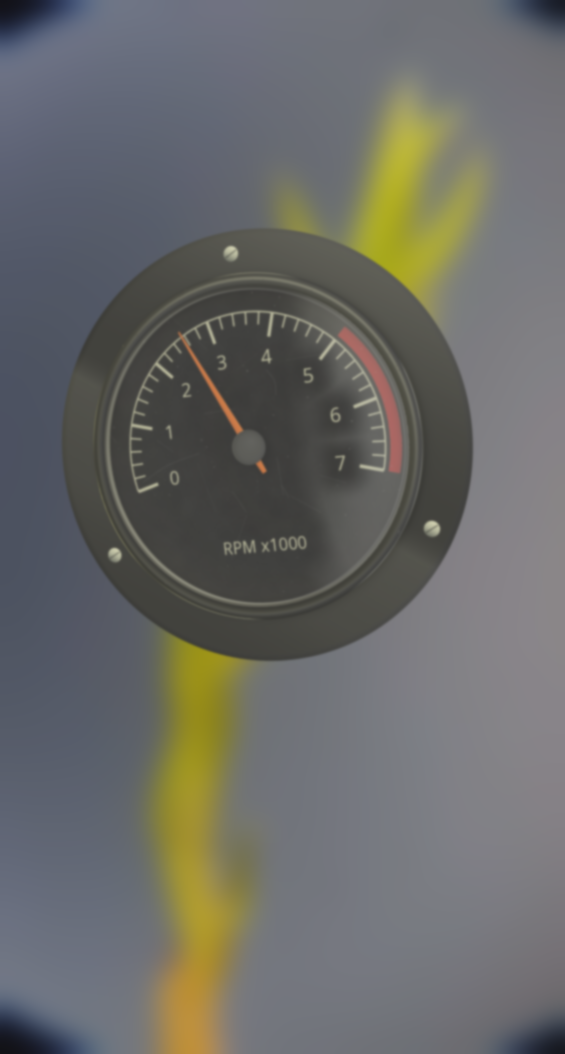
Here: 2600 (rpm)
